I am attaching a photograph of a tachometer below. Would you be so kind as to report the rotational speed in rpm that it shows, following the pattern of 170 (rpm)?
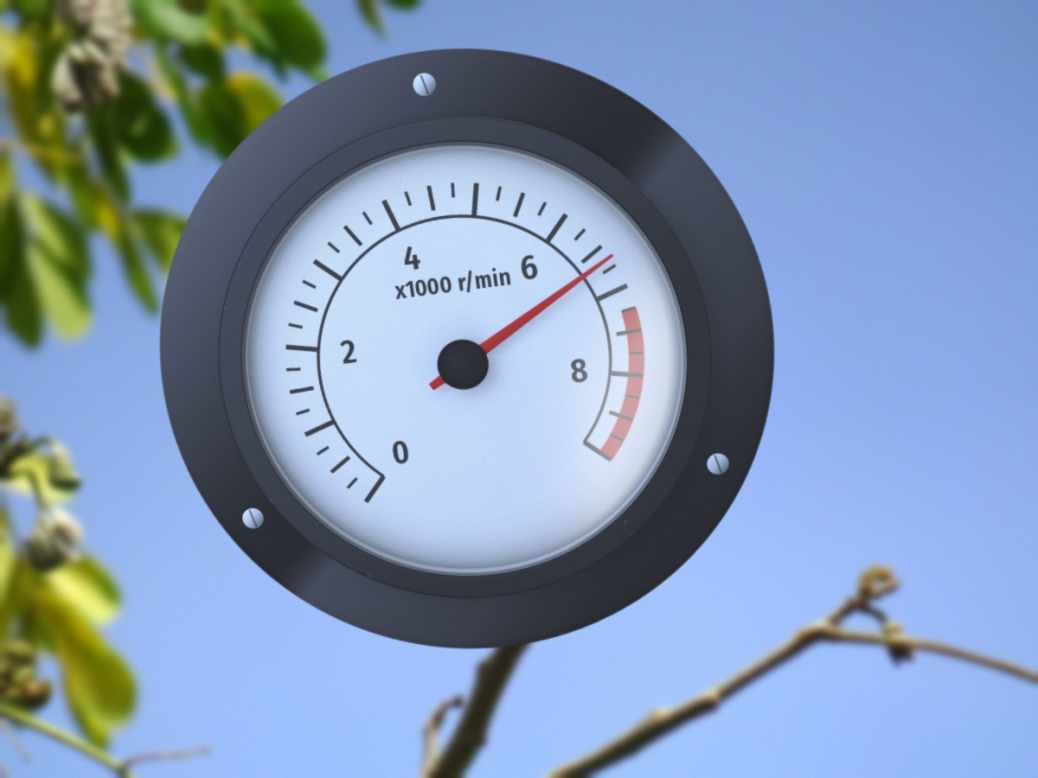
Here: 6625 (rpm)
